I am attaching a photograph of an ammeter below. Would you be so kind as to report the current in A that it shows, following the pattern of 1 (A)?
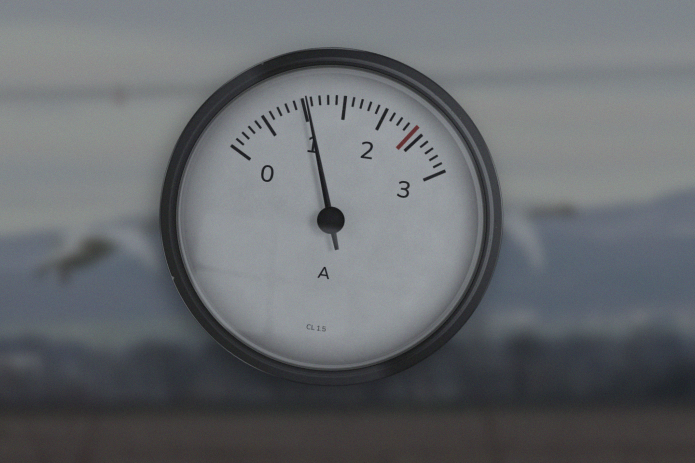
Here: 1.05 (A)
